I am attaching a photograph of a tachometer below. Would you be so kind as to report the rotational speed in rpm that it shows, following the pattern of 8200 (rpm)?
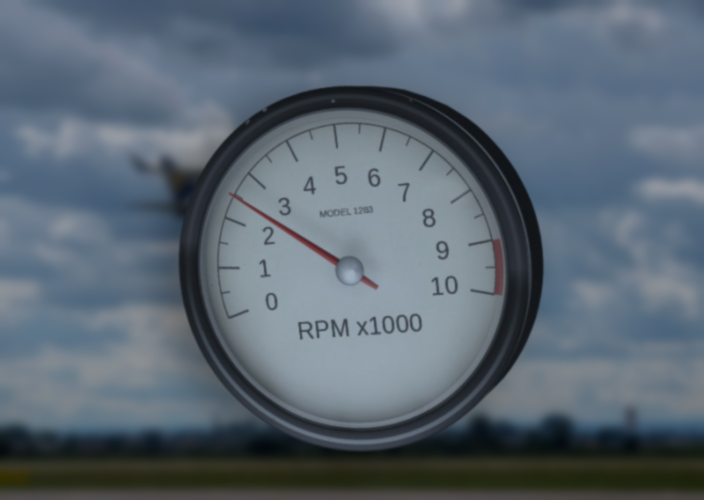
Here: 2500 (rpm)
